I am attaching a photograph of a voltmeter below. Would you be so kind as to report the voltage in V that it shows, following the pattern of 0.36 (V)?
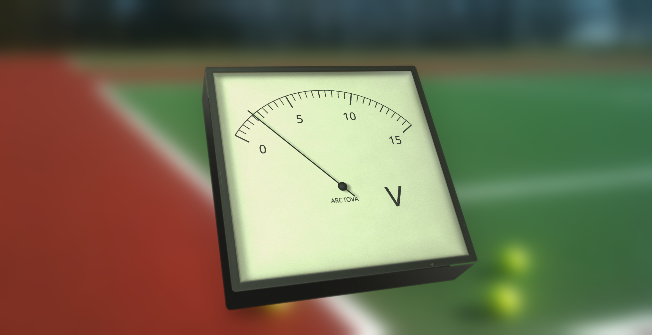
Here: 2 (V)
